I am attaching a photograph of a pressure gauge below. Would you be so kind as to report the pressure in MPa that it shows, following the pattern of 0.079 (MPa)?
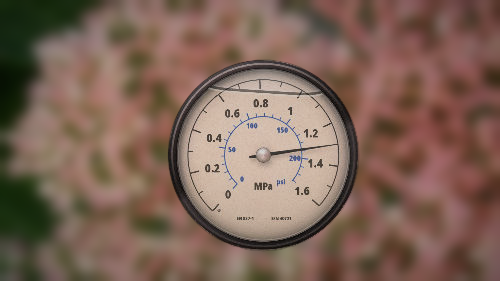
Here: 1.3 (MPa)
